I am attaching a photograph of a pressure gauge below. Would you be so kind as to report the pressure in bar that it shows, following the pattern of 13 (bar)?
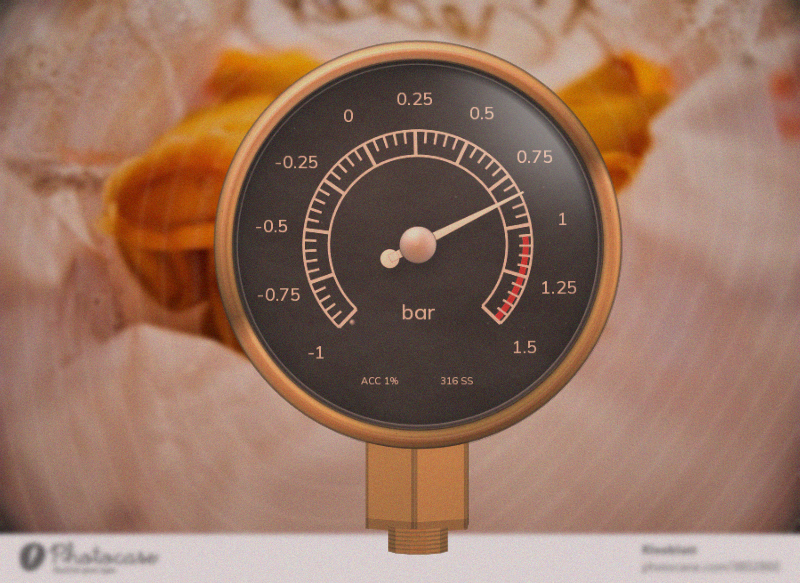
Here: 0.85 (bar)
